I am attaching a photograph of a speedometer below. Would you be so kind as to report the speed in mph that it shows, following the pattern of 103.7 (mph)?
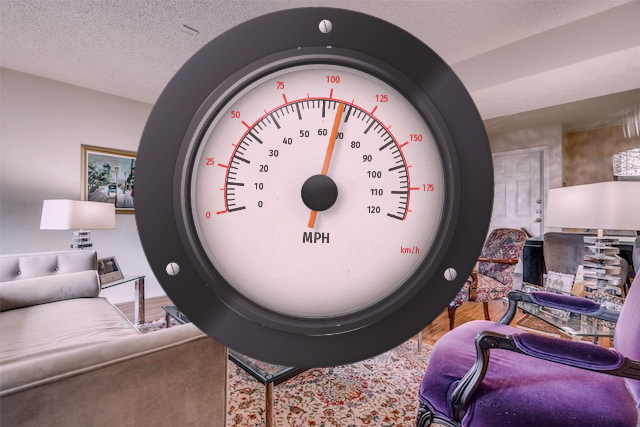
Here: 66 (mph)
